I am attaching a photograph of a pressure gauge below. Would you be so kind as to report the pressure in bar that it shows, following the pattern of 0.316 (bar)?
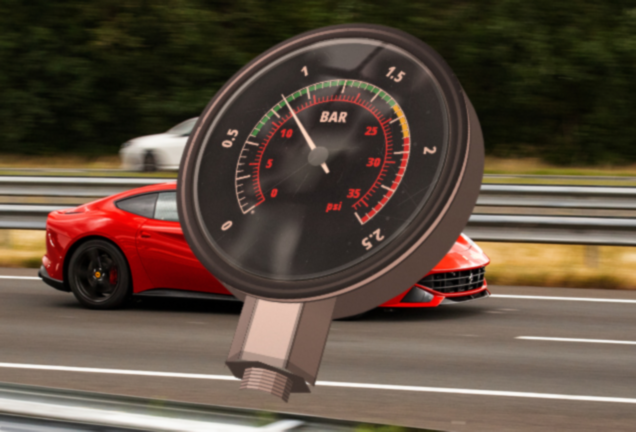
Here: 0.85 (bar)
